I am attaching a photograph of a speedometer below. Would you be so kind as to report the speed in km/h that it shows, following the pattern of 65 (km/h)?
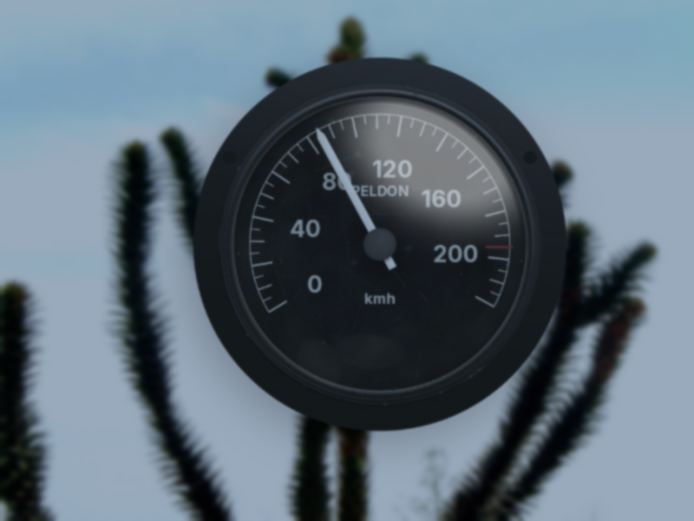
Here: 85 (km/h)
